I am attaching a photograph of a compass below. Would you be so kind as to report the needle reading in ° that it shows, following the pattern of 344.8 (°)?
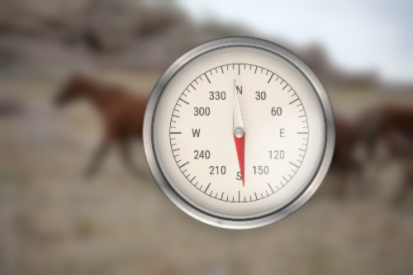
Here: 175 (°)
